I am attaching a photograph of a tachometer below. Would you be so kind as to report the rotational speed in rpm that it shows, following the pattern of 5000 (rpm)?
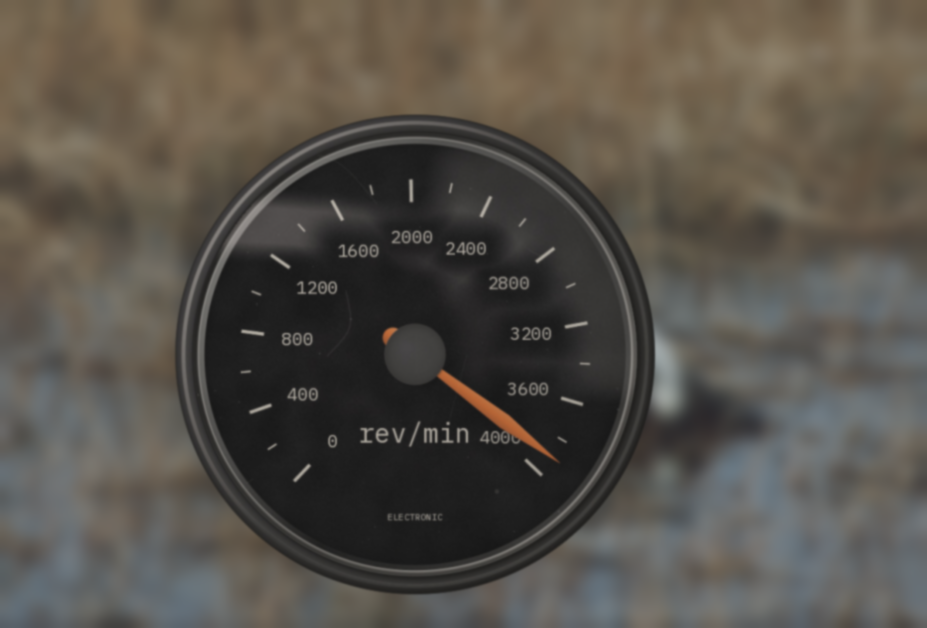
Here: 3900 (rpm)
